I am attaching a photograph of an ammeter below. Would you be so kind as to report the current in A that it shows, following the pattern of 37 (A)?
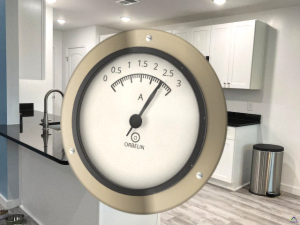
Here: 2.5 (A)
